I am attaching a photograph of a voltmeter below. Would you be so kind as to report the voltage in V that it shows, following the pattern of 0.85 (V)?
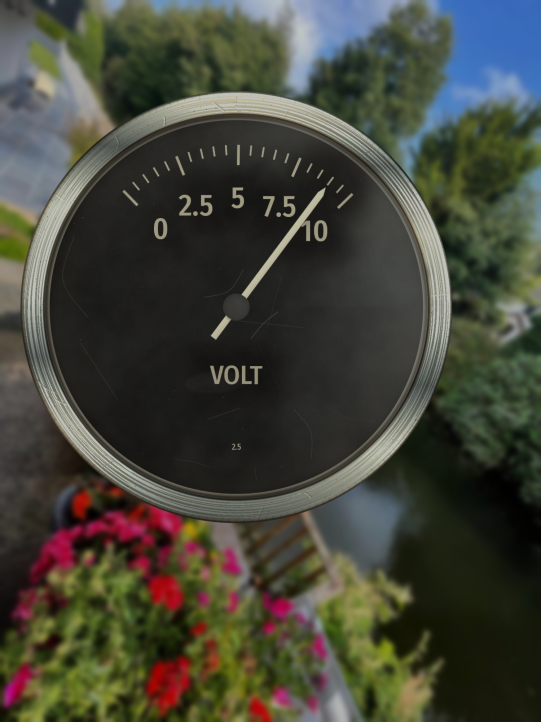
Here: 9 (V)
